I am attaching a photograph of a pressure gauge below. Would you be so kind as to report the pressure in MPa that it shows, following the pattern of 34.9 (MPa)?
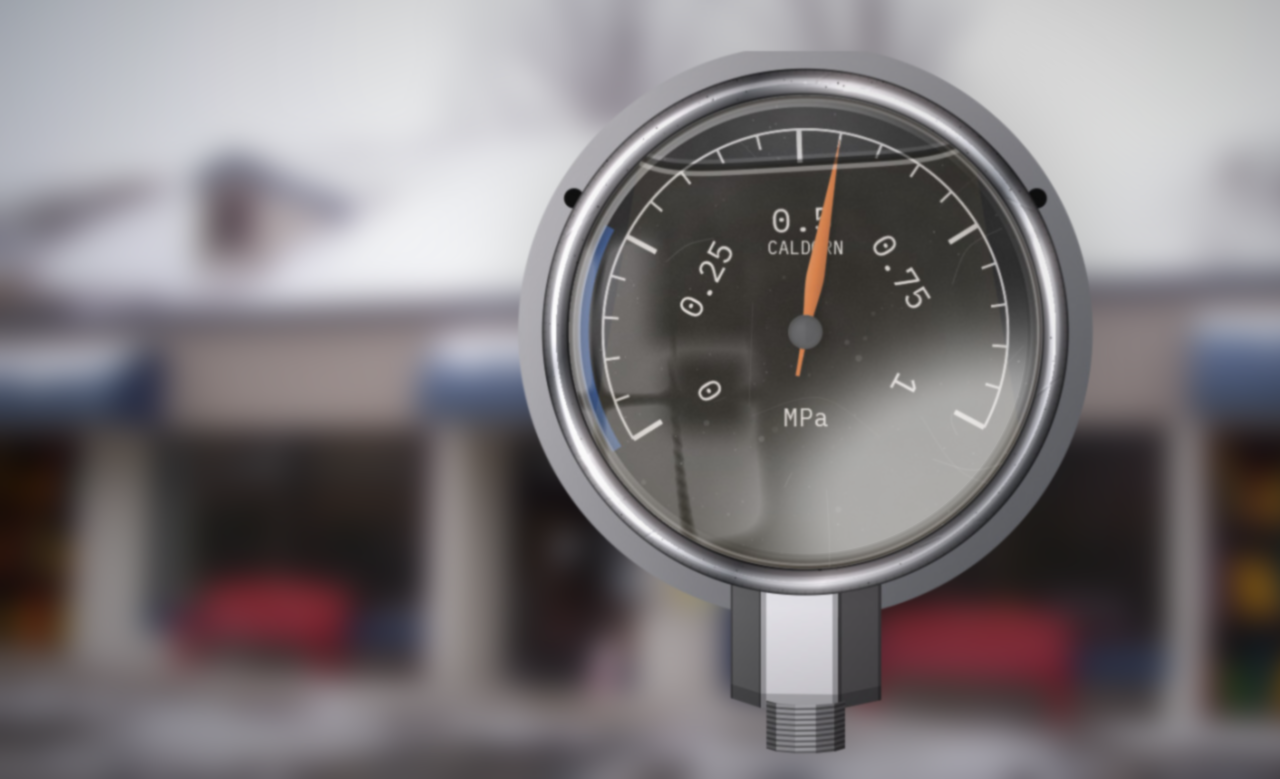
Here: 0.55 (MPa)
